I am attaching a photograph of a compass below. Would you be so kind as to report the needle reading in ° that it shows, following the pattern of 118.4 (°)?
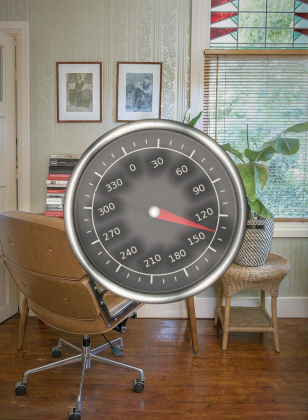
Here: 135 (°)
